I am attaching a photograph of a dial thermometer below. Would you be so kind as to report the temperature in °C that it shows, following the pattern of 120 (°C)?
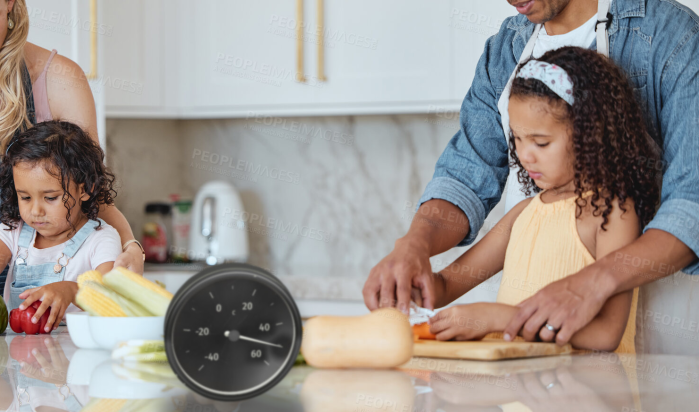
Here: 50 (°C)
